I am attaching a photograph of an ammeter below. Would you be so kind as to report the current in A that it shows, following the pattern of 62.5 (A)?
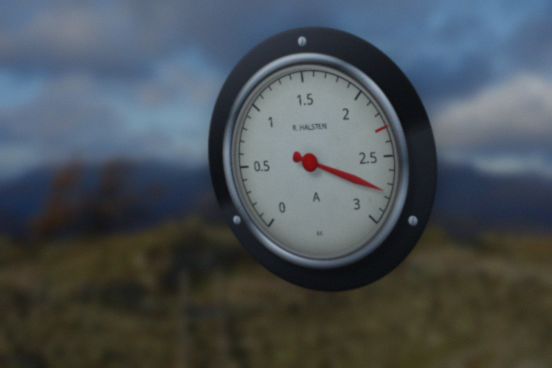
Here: 2.75 (A)
